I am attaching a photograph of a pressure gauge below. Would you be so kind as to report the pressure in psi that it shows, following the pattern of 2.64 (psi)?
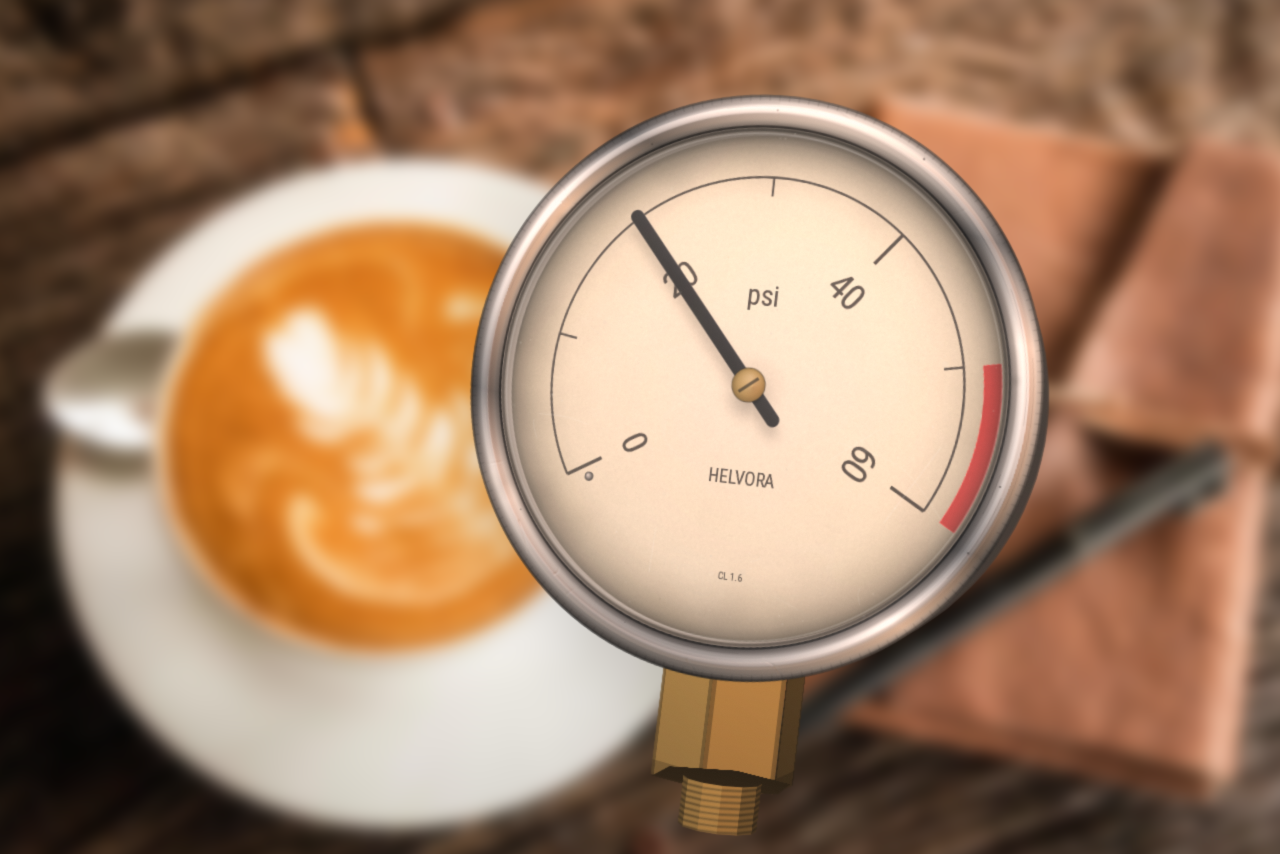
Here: 20 (psi)
